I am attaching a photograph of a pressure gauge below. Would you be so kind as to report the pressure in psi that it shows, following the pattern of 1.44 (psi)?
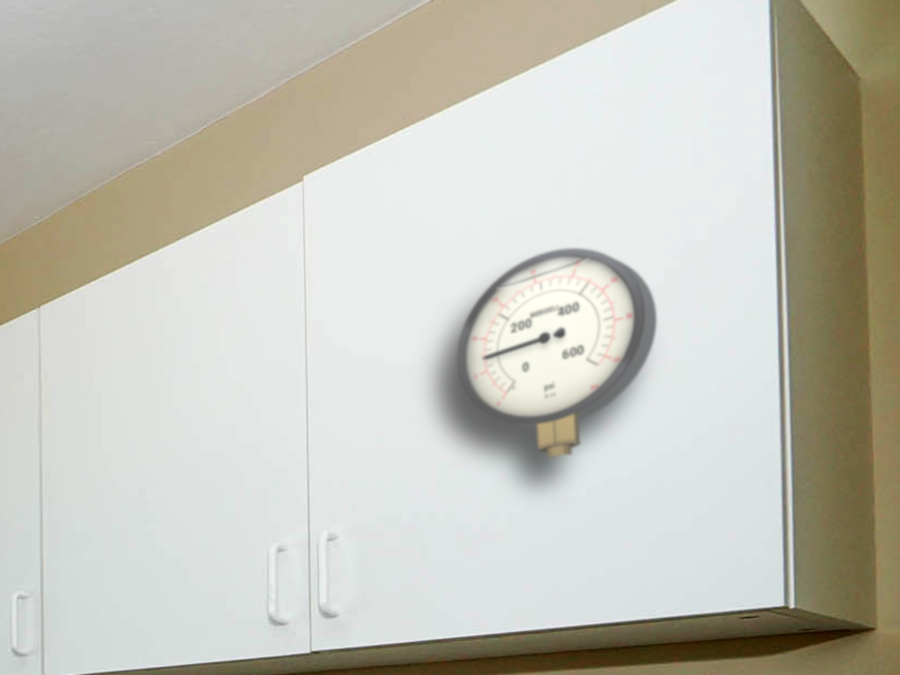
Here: 100 (psi)
